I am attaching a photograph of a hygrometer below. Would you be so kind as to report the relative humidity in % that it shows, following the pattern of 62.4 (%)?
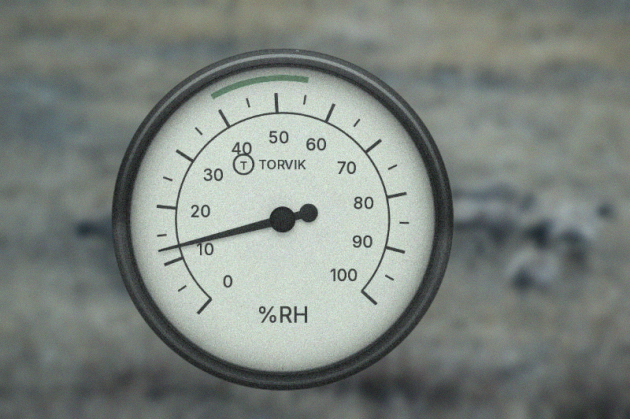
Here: 12.5 (%)
